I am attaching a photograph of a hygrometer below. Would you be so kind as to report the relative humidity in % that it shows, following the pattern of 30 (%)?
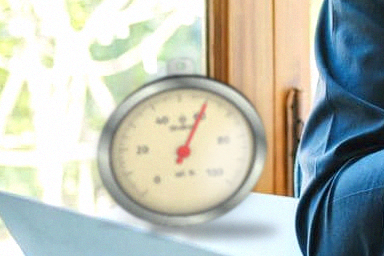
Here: 60 (%)
